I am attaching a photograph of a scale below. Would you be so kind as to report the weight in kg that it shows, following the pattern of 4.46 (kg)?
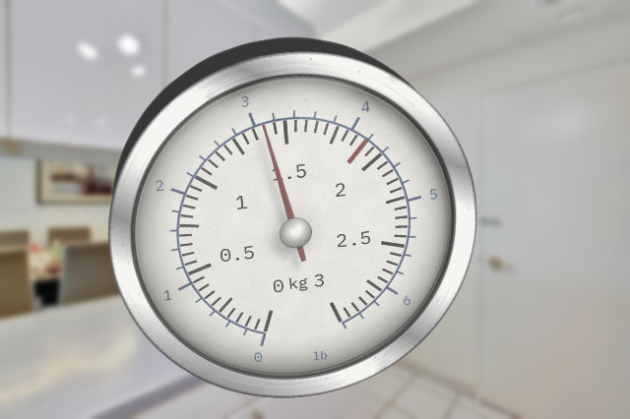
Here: 1.4 (kg)
